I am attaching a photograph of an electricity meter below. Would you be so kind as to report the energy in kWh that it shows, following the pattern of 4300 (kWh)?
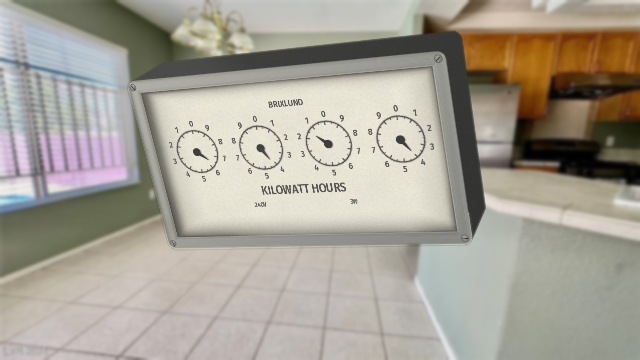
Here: 6414 (kWh)
